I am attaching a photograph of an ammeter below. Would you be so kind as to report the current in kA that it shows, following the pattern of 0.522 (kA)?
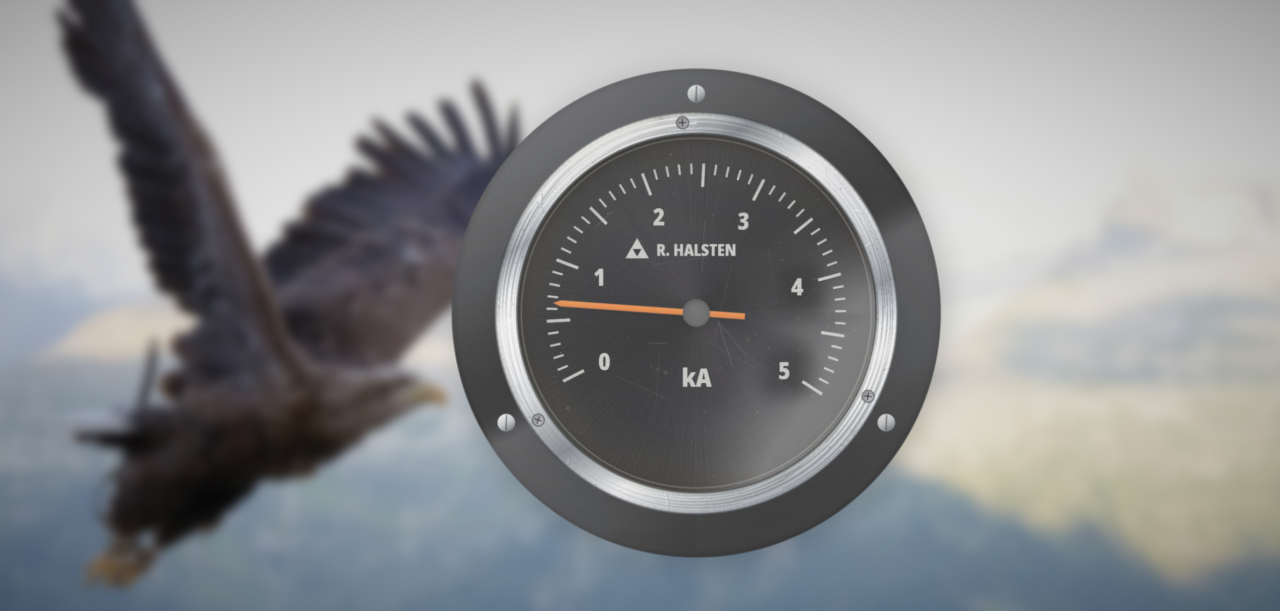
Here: 0.65 (kA)
